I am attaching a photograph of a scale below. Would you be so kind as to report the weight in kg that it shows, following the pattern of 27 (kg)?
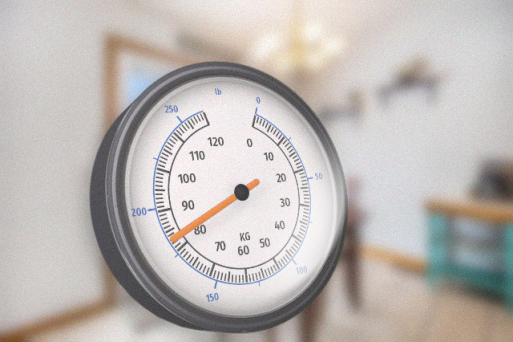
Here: 83 (kg)
